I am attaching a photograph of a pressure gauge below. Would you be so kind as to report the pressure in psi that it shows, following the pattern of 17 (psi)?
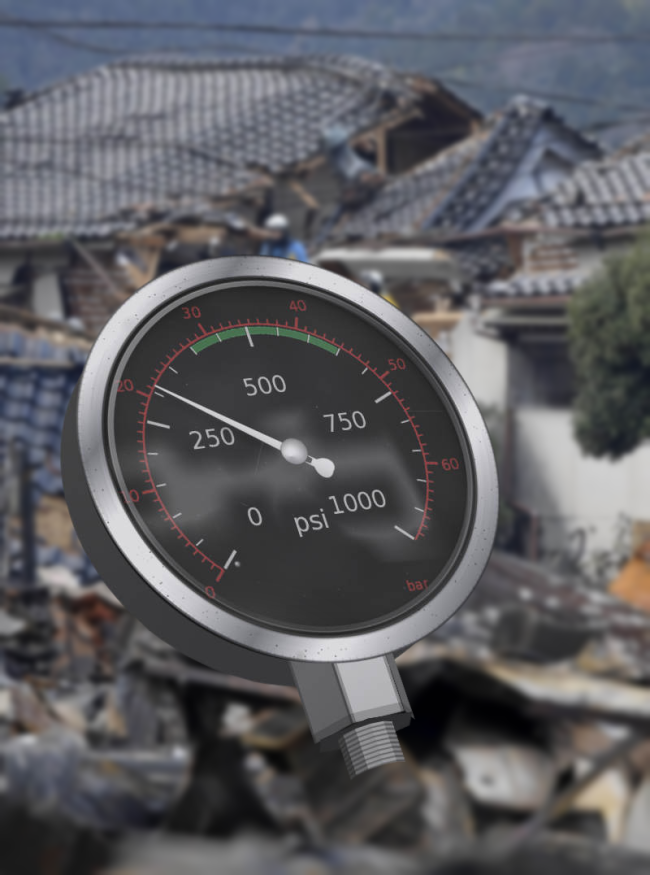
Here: 300 (psi)
